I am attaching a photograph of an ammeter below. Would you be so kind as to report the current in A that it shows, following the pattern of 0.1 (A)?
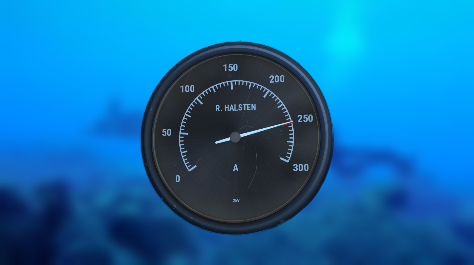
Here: 250 (A)
